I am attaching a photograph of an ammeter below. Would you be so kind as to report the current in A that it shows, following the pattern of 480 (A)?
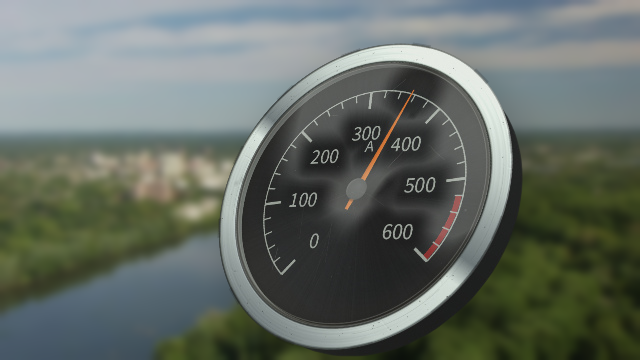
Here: 360 (A)
